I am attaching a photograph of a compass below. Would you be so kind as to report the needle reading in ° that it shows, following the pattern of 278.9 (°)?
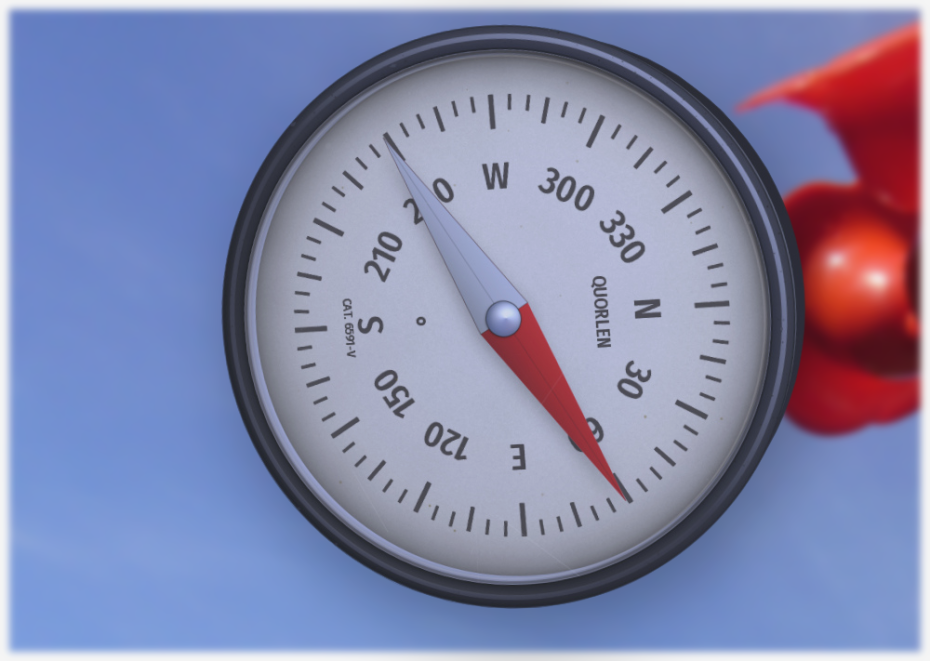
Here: 60 (°)
